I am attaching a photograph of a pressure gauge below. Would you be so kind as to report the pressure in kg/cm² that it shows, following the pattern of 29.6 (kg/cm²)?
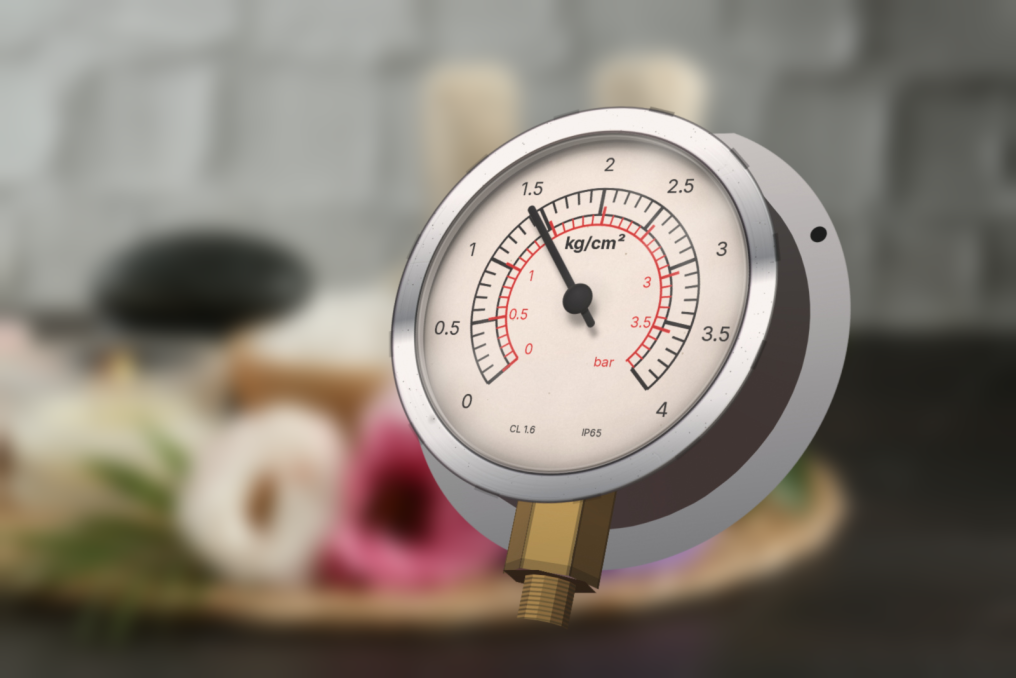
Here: 1.45 (kg/cm²)
